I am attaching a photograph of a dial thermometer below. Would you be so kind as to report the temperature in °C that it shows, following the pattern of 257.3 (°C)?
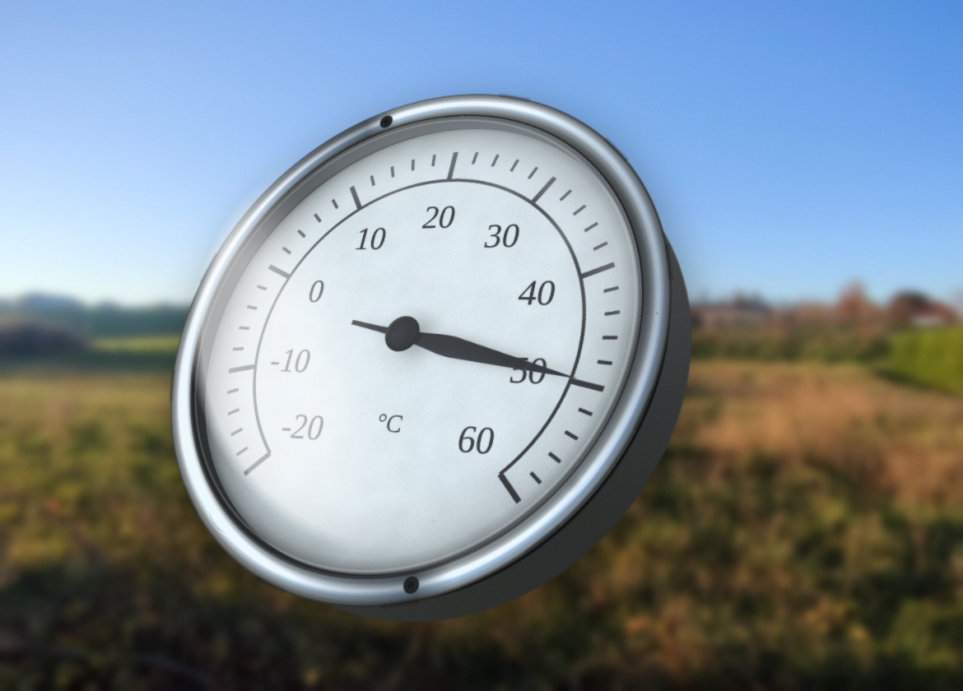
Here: 50 (°C)
